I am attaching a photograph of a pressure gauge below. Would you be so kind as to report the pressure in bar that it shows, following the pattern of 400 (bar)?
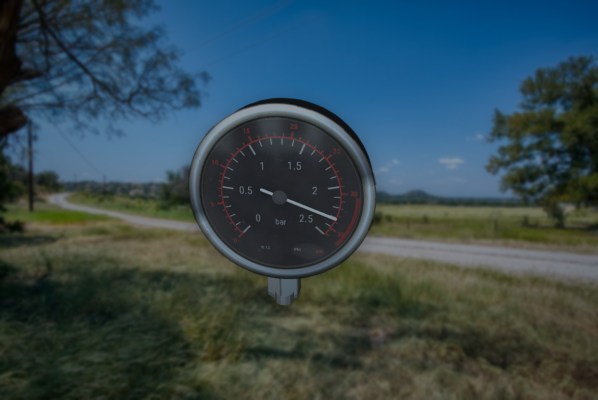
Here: 2.3 (bar)
